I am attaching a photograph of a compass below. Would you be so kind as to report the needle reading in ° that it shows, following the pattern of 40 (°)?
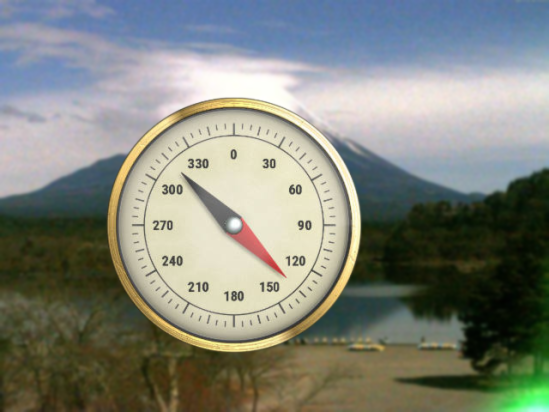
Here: 135 (°)
